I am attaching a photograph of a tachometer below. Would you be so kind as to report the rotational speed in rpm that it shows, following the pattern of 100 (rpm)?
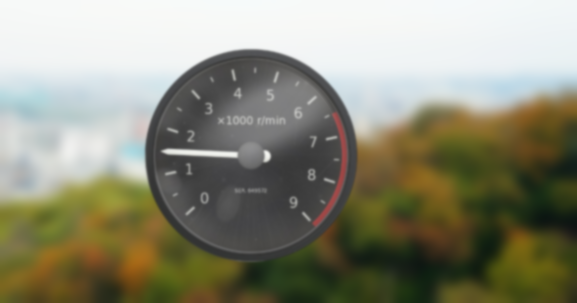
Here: 1500 (rpm)
